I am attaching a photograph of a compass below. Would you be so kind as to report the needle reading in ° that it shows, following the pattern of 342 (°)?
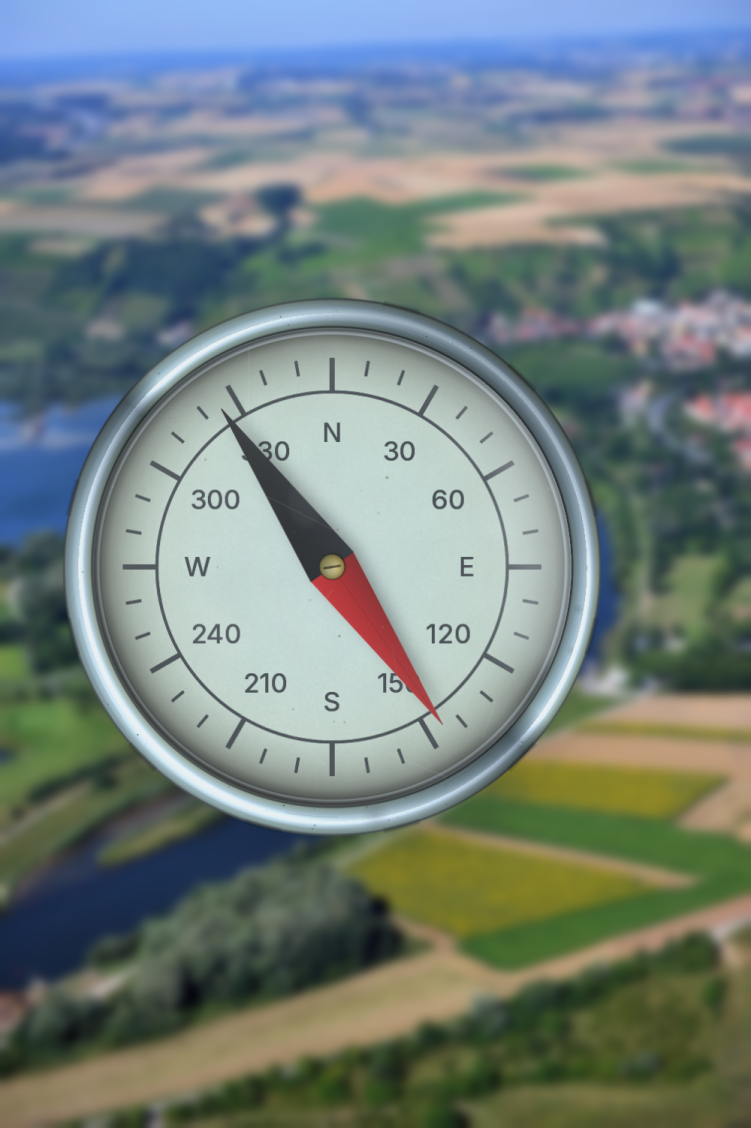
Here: 145 (°)
